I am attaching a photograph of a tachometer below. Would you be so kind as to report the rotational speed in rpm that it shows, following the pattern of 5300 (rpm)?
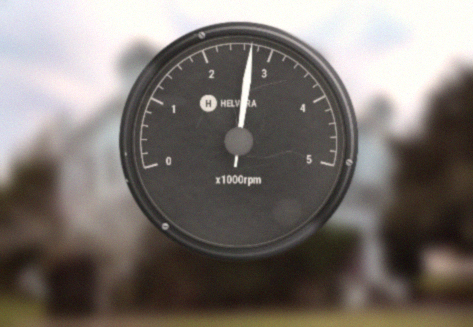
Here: 2700 (rpm)
